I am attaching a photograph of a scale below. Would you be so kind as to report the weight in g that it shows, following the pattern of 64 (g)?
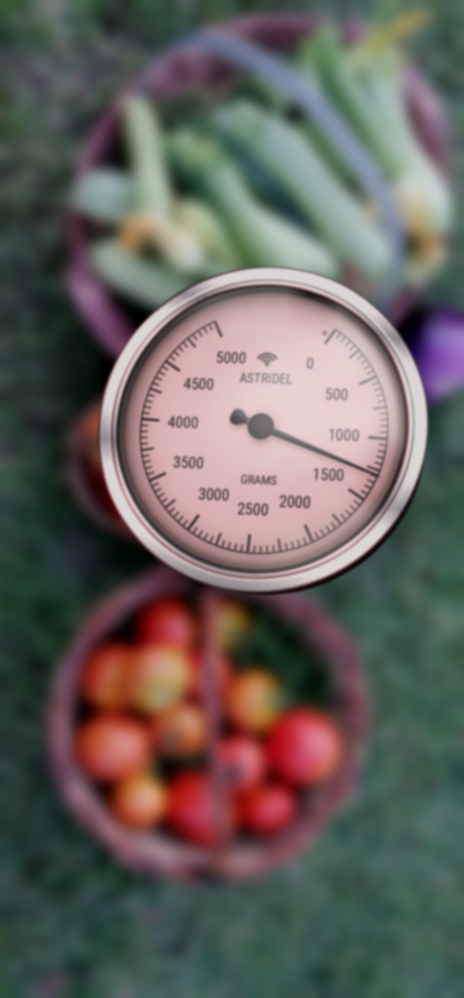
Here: 1300 (g)
